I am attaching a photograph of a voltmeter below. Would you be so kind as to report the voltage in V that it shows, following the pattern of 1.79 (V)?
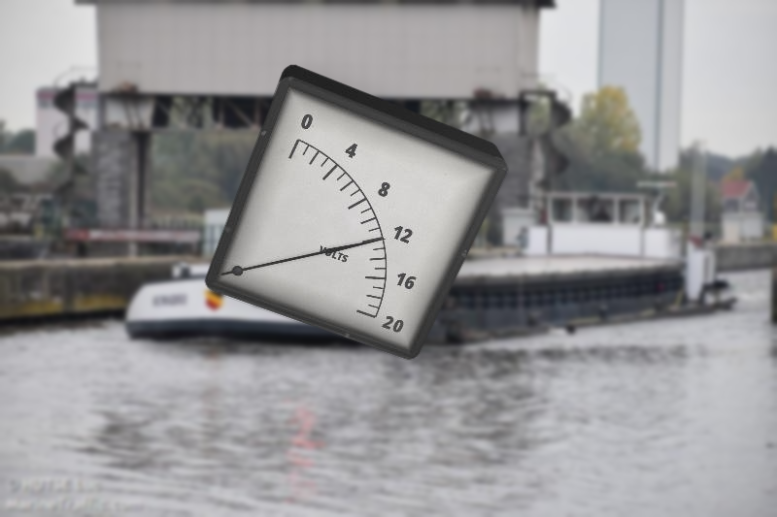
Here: 12 (V)
